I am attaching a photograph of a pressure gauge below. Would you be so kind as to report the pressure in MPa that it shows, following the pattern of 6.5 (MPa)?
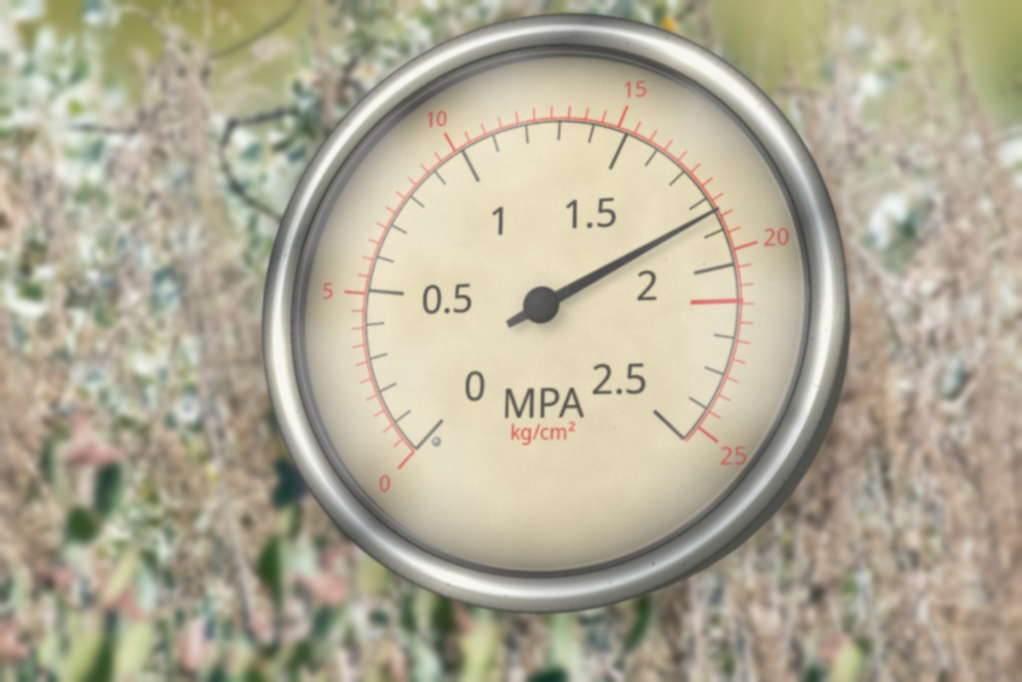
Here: 1.85 (MPa)
